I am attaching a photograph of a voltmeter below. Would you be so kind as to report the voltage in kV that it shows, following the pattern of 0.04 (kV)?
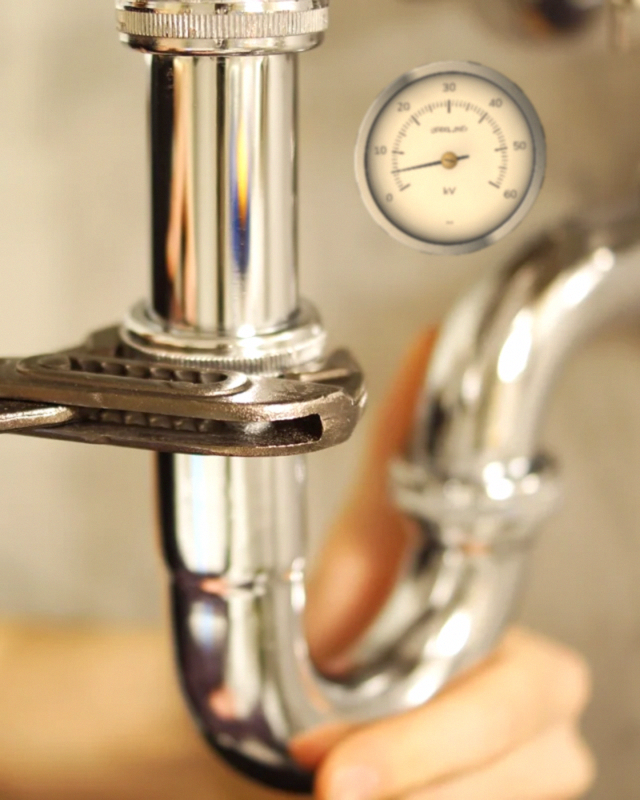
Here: 5 (kV)
